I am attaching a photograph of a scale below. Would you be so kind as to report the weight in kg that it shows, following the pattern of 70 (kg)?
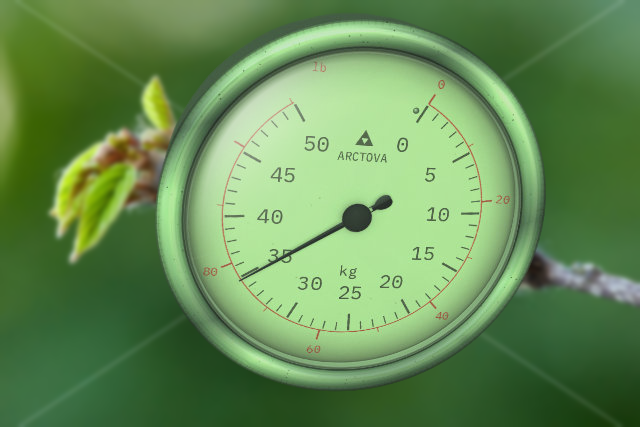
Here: 35 (kg)
